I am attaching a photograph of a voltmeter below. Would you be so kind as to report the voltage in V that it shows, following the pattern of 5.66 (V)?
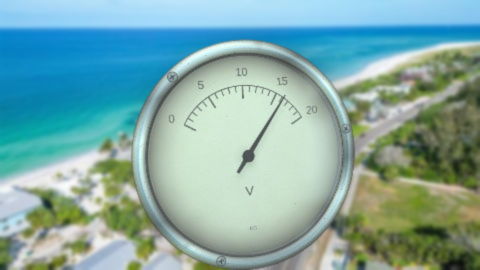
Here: 16 (V)
